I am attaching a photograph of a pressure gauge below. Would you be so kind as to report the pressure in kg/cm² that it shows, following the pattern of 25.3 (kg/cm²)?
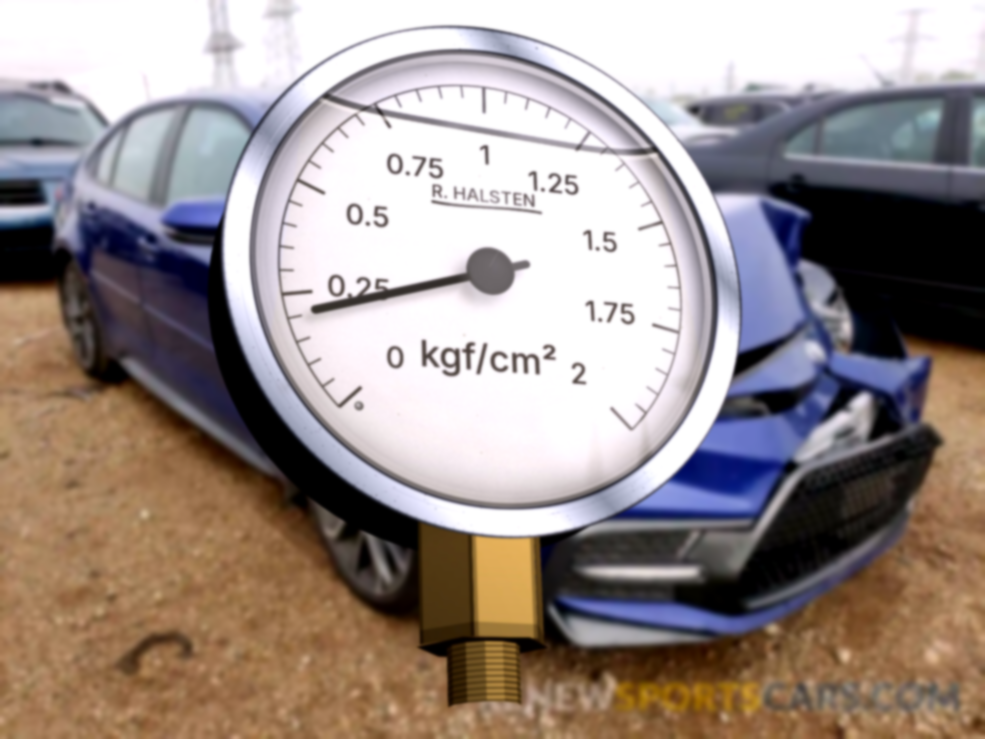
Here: 0.2 (kg/cm²)
